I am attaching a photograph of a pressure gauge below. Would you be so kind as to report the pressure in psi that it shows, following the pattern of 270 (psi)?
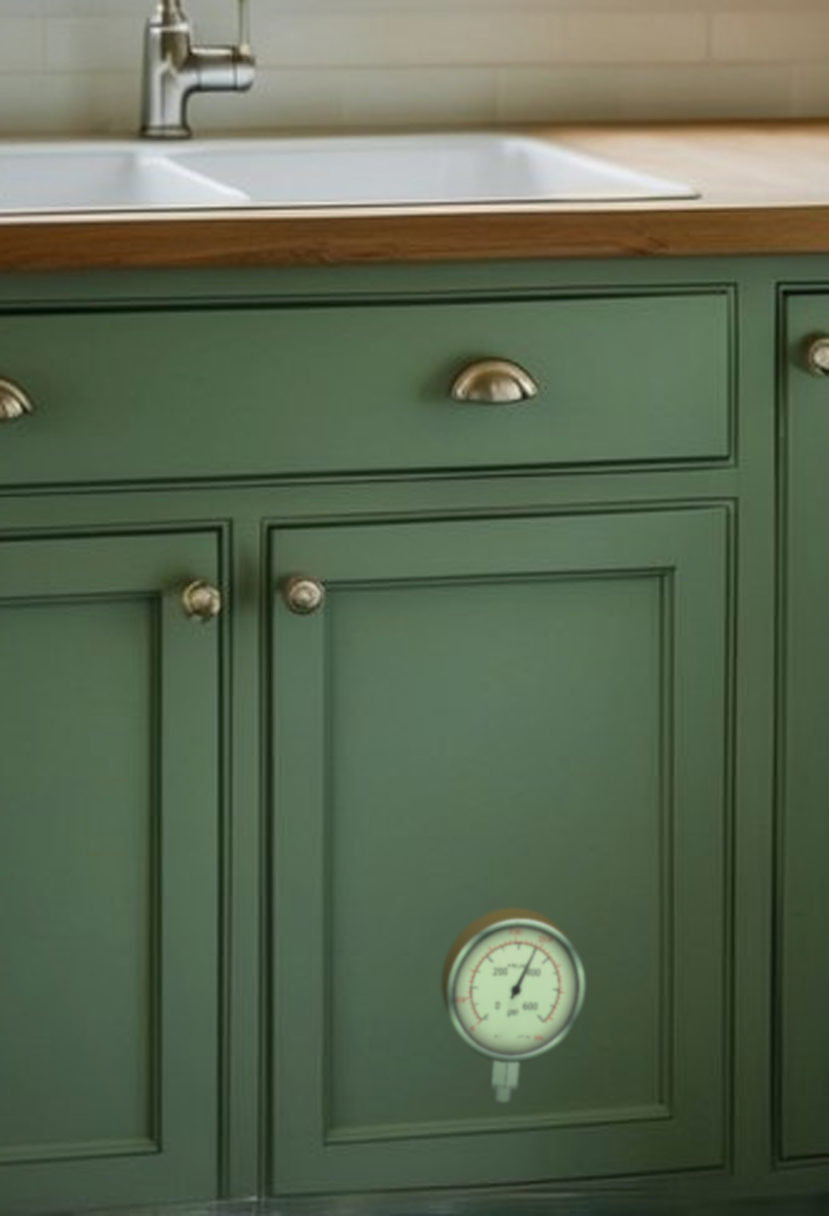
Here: 350 (psi)
